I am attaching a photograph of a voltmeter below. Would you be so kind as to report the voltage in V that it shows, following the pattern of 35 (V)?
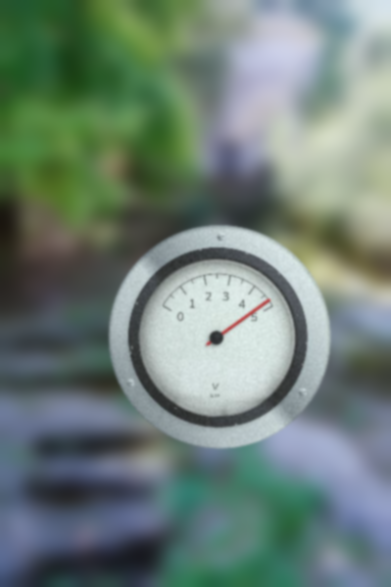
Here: 4.75 (V)
